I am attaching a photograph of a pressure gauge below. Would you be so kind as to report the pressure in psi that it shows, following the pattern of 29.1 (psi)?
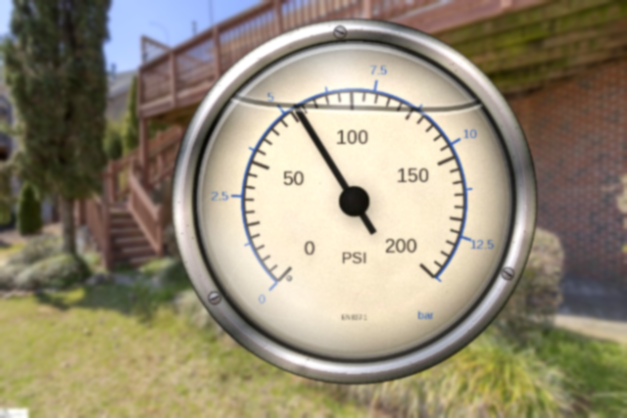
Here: 77.5 (psi)
